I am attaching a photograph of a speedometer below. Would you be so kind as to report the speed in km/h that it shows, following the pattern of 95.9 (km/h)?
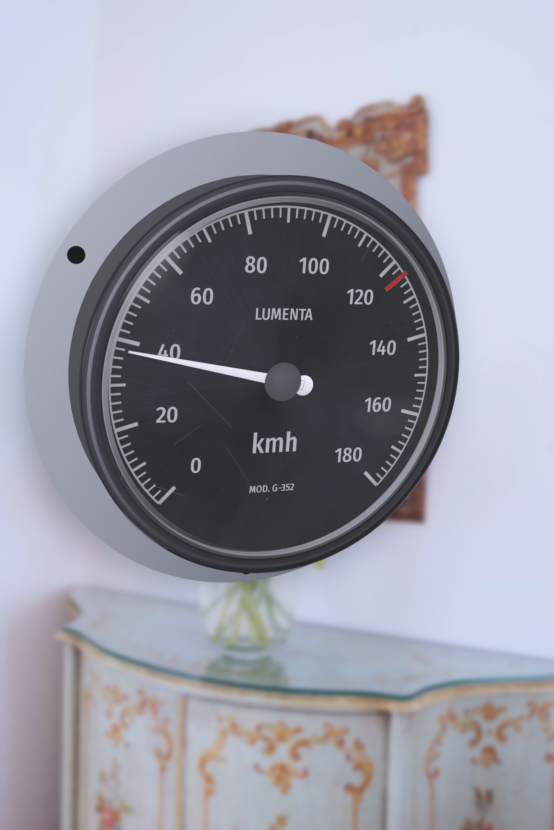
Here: 38 (km/h)
